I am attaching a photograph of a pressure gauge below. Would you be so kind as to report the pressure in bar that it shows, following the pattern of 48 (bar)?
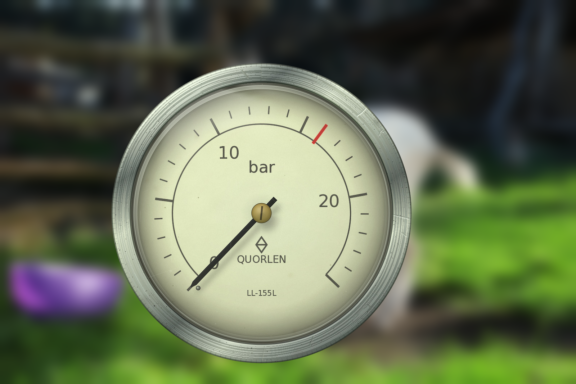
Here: 0 (bar)
